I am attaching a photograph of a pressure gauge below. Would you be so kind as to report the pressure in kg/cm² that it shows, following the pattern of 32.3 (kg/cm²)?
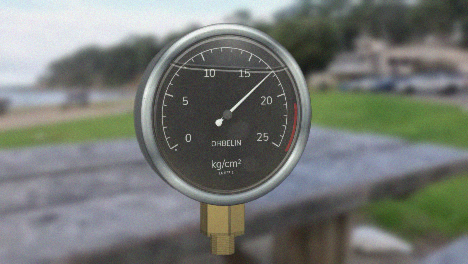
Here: 17.5 (kg/cm²)
